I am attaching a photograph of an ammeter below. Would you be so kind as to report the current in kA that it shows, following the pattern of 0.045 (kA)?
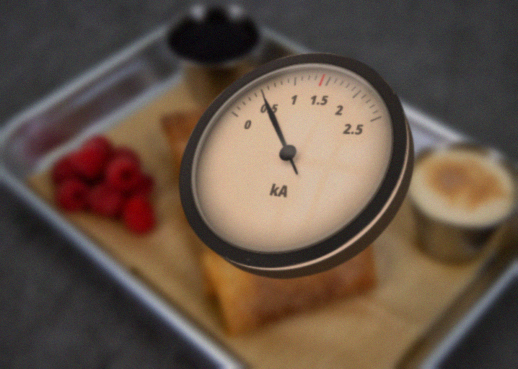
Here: 0.5 (kA)
